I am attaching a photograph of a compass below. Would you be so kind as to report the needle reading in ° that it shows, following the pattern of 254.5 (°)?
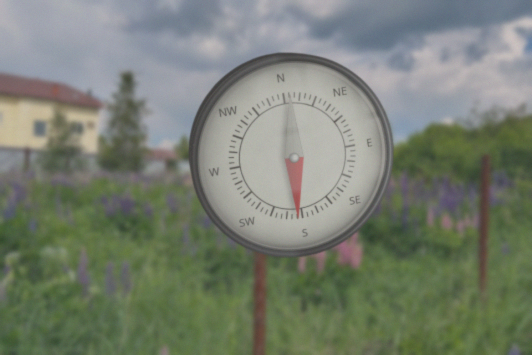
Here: 185 (°)
